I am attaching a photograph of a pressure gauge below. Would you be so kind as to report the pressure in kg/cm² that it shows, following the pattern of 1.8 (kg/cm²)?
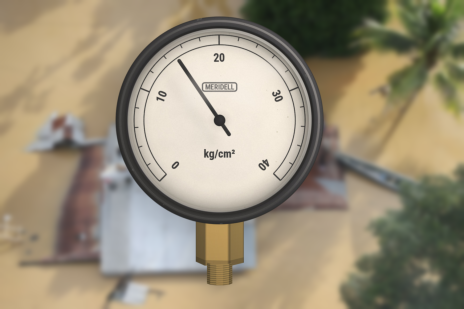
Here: 15 (kg/cm²)
